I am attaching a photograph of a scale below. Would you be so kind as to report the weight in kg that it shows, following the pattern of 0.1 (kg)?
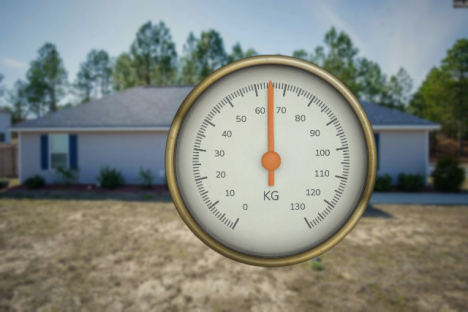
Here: 65 (kg)
